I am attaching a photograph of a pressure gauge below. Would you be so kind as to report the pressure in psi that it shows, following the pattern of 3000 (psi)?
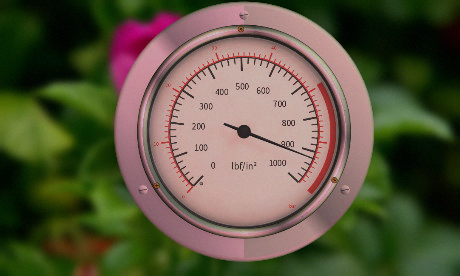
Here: 920 (psi)
